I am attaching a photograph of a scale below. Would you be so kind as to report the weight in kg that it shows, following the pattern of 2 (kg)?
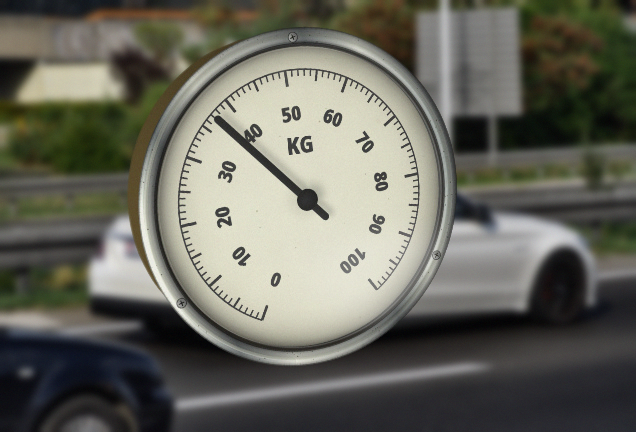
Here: 37 (kg)
